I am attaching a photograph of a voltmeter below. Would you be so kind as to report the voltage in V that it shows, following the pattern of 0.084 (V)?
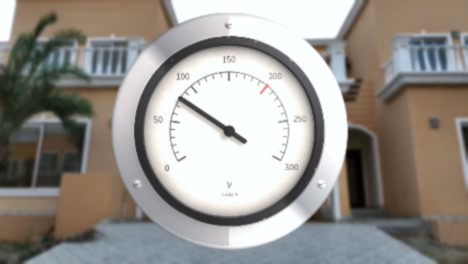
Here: 80 (V)
